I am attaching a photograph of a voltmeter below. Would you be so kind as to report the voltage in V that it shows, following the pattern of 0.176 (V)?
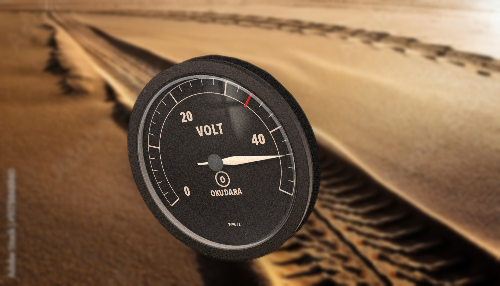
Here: 44 (V)
